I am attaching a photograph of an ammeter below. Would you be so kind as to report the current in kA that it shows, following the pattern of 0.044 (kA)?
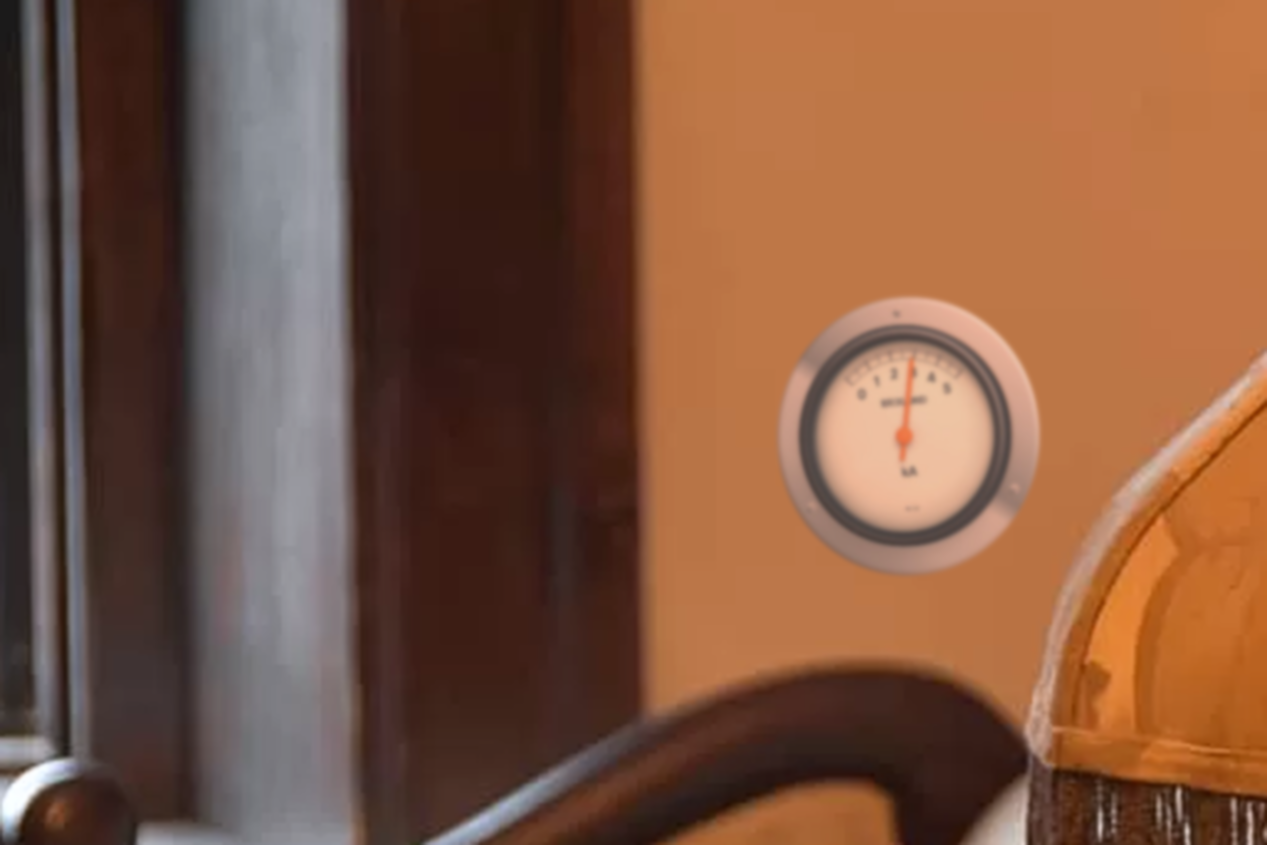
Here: 3 (kA)
